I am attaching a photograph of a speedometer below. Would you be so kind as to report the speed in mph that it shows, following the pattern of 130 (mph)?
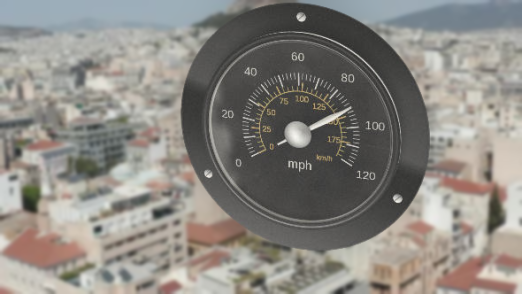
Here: 90 (mph)
